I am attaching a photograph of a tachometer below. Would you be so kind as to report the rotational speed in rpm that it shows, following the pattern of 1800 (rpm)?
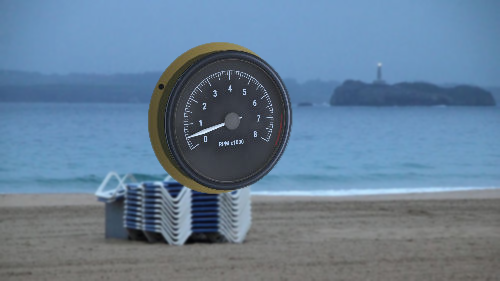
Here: 500 (rpm)
